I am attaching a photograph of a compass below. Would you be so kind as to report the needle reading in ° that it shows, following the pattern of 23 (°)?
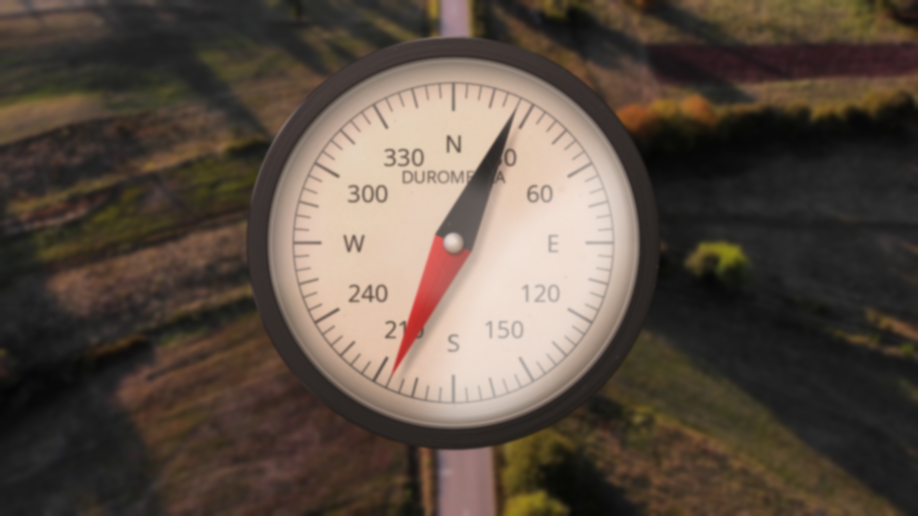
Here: 205 (°)
